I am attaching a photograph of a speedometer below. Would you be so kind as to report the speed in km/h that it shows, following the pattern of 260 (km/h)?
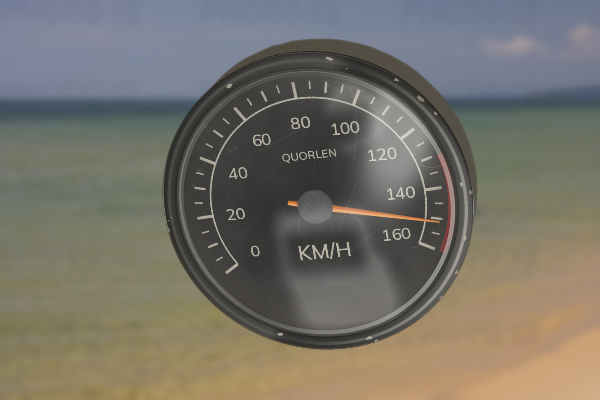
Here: 150 (km/h)
